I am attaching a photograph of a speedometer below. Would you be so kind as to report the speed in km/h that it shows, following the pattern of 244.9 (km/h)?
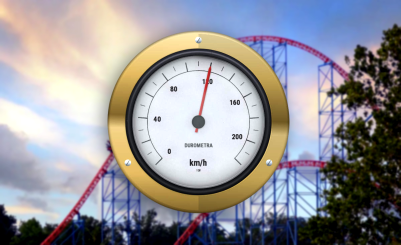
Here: 120 (km/h)
